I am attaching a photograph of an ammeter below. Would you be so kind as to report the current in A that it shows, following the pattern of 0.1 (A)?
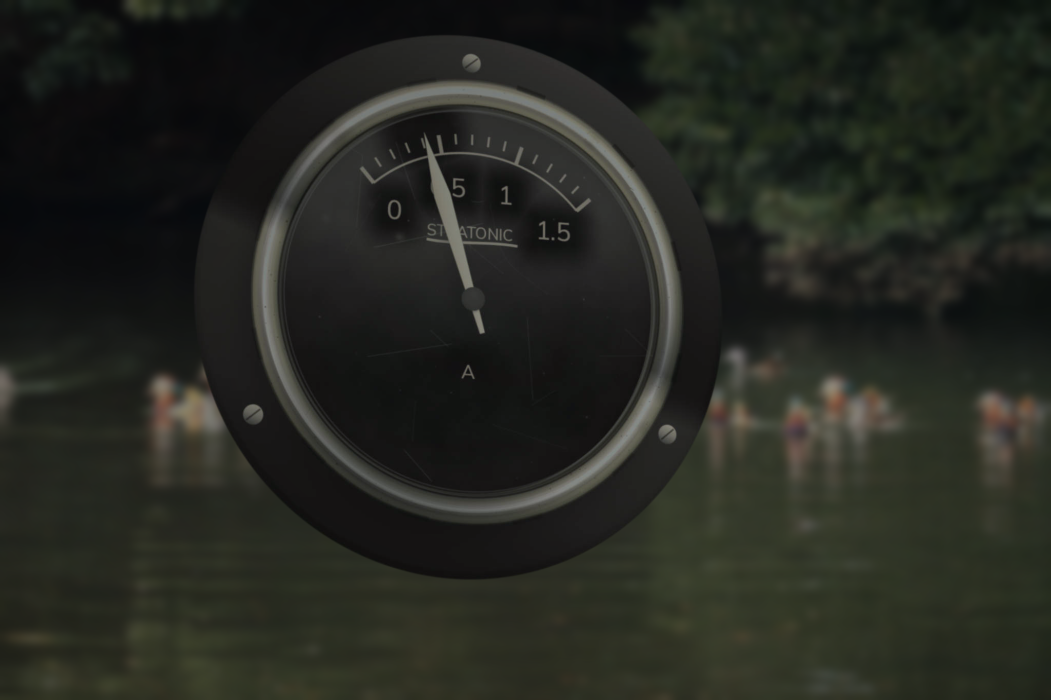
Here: 0.4 (A)
